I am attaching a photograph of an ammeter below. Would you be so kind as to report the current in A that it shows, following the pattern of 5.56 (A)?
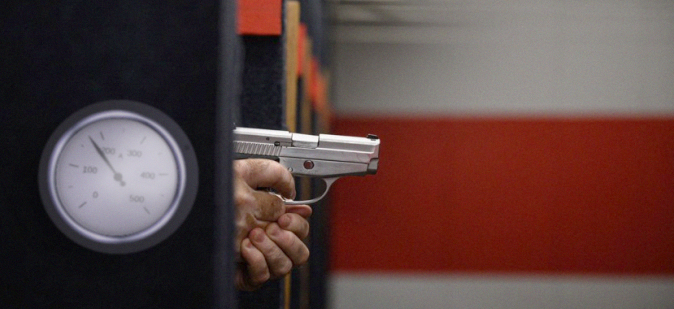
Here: 175 (A)
